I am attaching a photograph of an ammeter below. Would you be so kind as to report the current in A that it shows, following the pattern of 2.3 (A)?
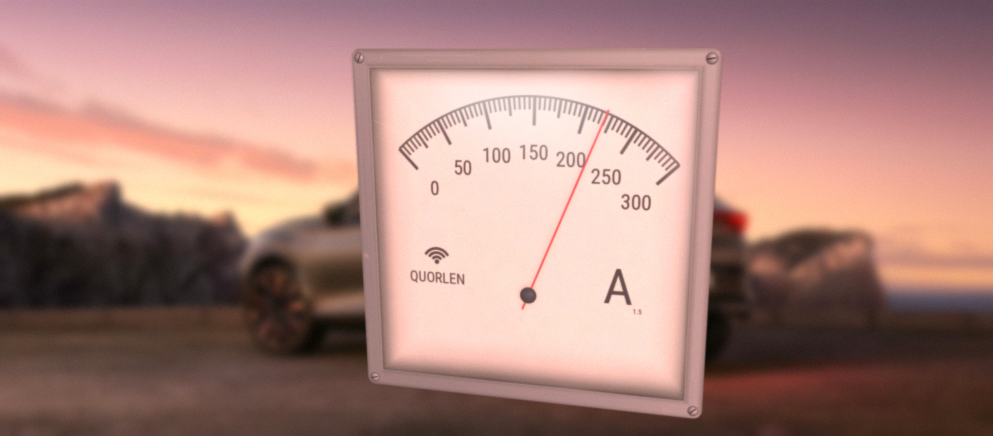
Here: 220 (A)
